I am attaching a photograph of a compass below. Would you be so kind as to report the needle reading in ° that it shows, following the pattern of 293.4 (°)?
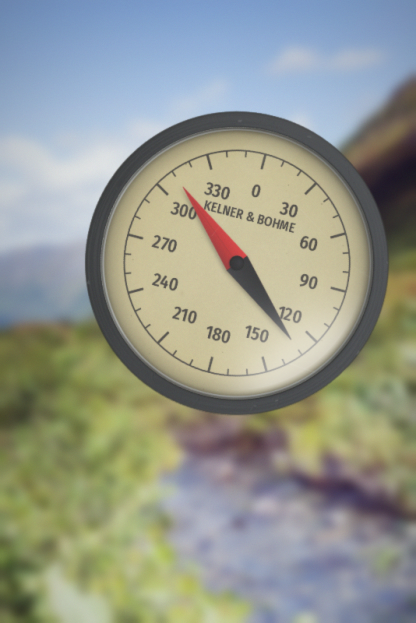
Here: 310 (°)
